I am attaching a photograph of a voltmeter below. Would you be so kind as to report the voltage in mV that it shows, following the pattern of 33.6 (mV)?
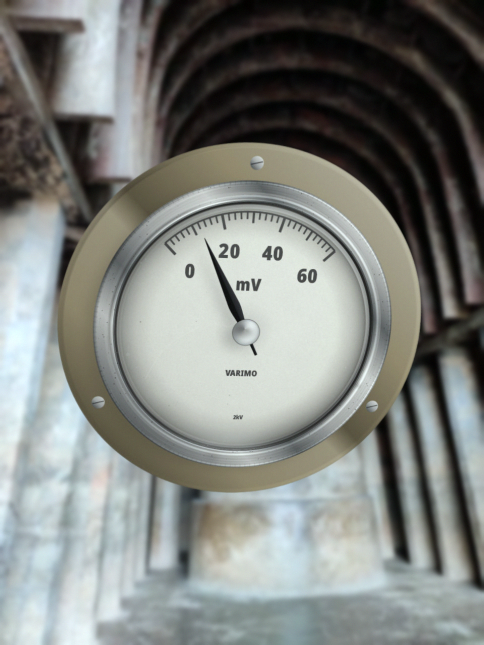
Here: 12 (mV)
